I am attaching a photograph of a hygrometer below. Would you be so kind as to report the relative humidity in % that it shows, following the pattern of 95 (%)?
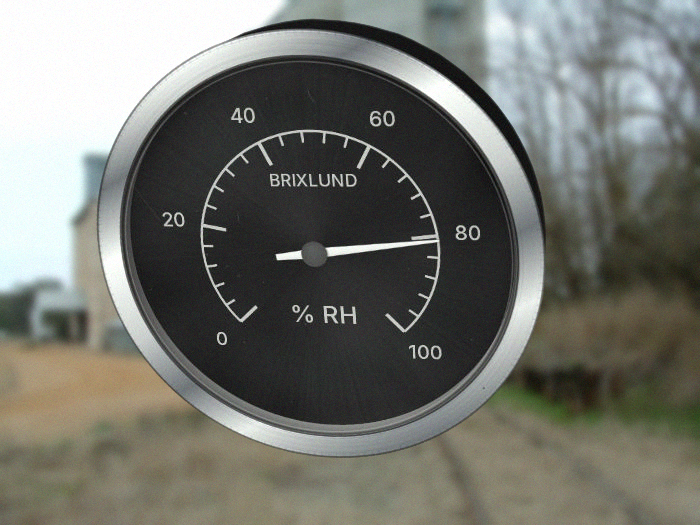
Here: 80 (%)
